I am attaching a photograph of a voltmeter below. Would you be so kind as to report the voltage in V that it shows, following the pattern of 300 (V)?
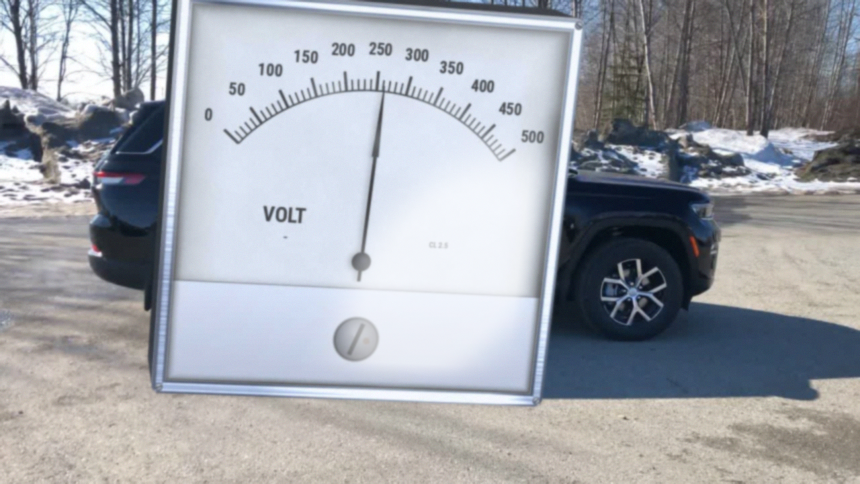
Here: 260 (V)
